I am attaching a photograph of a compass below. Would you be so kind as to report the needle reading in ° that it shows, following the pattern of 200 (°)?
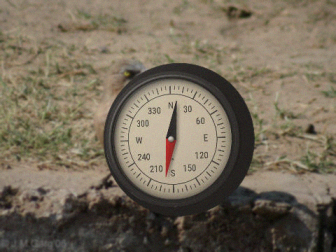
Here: 190 (°)
